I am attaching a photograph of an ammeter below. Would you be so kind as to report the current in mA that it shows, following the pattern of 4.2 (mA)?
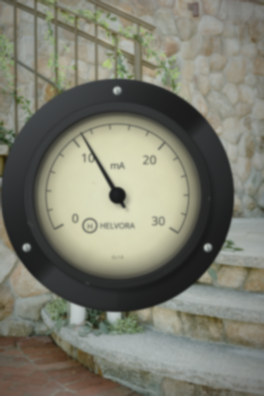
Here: 11 (mA)
